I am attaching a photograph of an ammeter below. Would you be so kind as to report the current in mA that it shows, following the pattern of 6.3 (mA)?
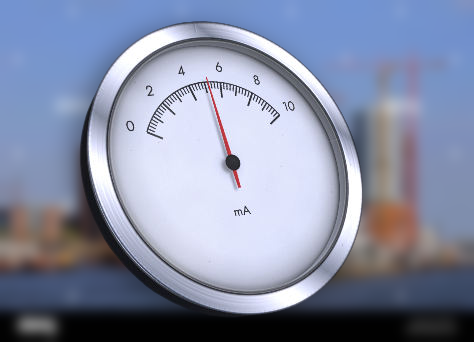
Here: 5 (mA)
